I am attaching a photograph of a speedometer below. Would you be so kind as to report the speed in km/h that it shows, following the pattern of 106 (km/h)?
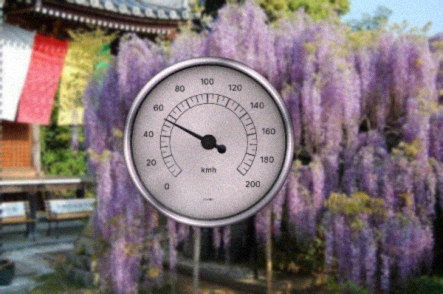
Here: 55 (km/h)
